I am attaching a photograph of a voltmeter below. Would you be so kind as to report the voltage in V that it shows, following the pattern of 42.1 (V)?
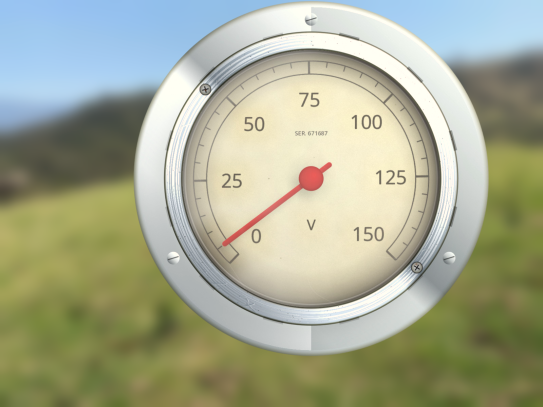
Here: 5 (V)
